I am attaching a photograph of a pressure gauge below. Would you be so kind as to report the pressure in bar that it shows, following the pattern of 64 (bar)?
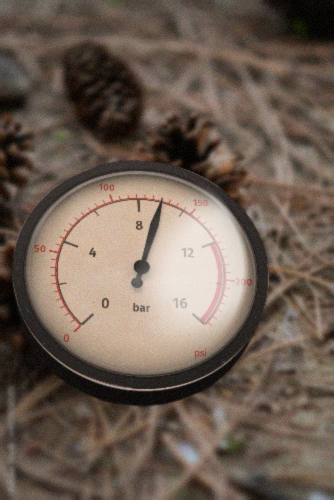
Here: 9 (bar)
